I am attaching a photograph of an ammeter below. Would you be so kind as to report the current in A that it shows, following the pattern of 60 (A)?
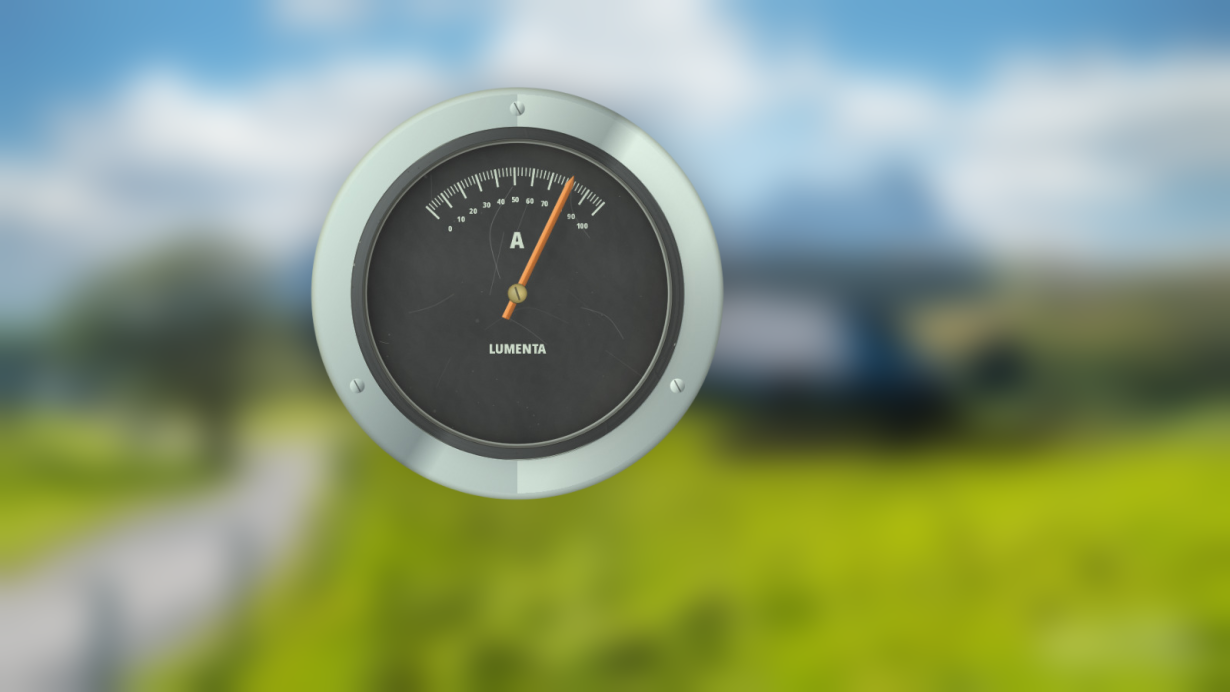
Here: 80 (A)
